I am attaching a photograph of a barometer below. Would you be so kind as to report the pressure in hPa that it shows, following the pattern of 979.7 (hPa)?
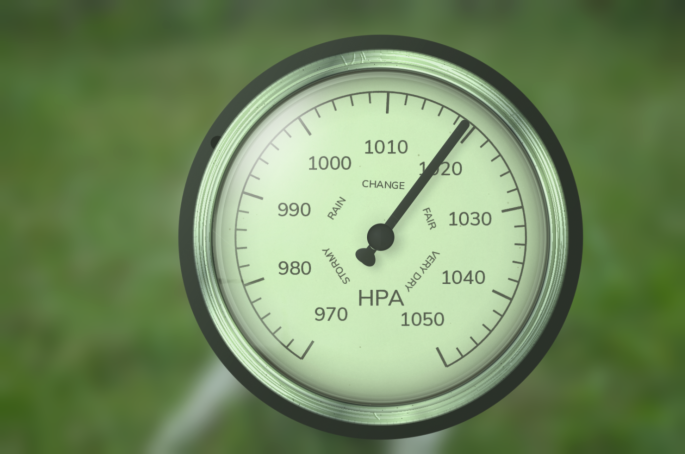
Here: 1019 (hPa)
